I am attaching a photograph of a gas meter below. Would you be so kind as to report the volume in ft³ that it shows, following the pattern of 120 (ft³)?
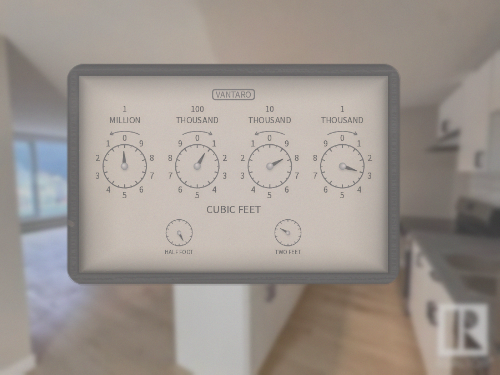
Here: 8300 (ft³)
